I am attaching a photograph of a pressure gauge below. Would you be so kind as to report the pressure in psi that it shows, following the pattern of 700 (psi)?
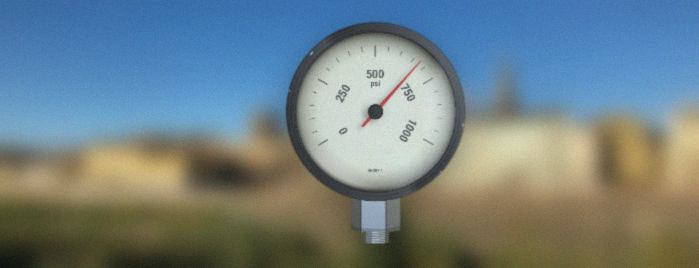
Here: 675 (psi)
